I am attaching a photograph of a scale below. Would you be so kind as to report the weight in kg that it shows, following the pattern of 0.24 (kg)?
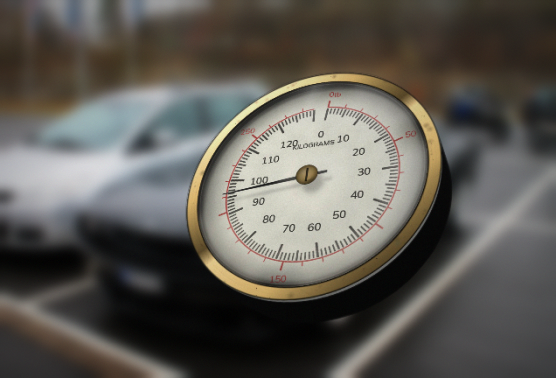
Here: 95 (kg)
